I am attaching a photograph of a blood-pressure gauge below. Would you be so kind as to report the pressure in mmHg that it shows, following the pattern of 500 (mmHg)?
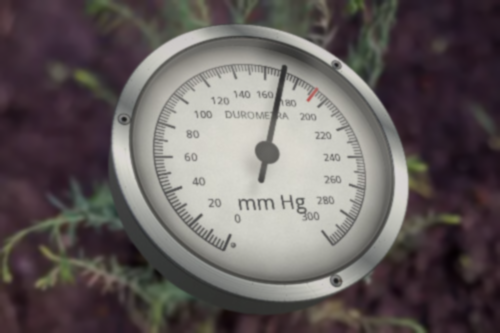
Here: 170 (mmHg)
